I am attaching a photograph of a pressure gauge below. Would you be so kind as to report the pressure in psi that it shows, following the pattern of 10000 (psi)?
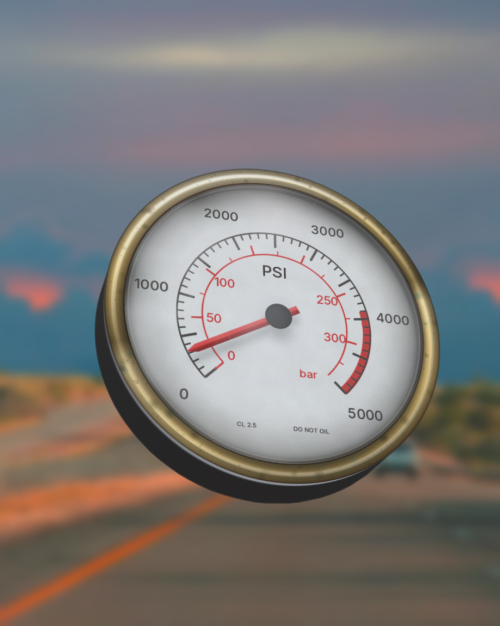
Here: 300 (psi)
